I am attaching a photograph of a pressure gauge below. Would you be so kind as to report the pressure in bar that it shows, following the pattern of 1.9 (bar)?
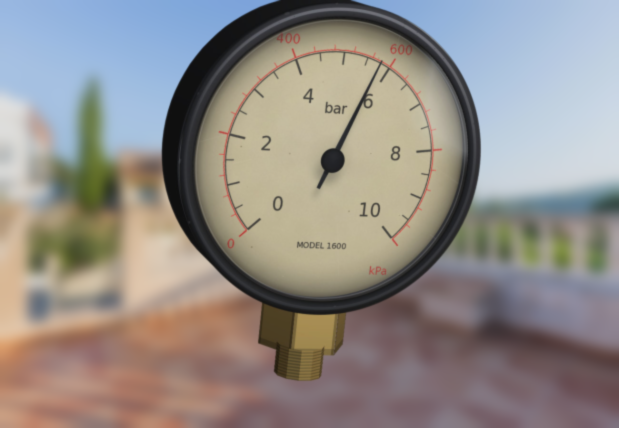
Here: 5.75 (bar)
